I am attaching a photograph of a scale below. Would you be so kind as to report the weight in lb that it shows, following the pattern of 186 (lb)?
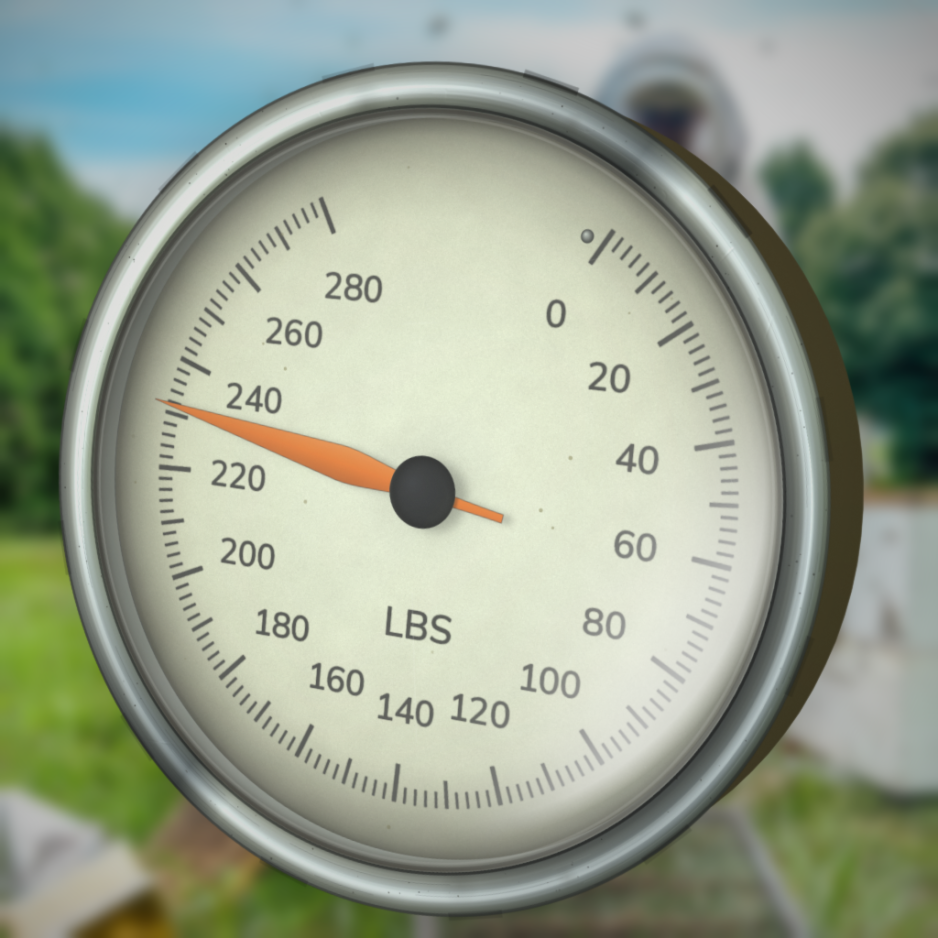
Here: 232 (lb)
